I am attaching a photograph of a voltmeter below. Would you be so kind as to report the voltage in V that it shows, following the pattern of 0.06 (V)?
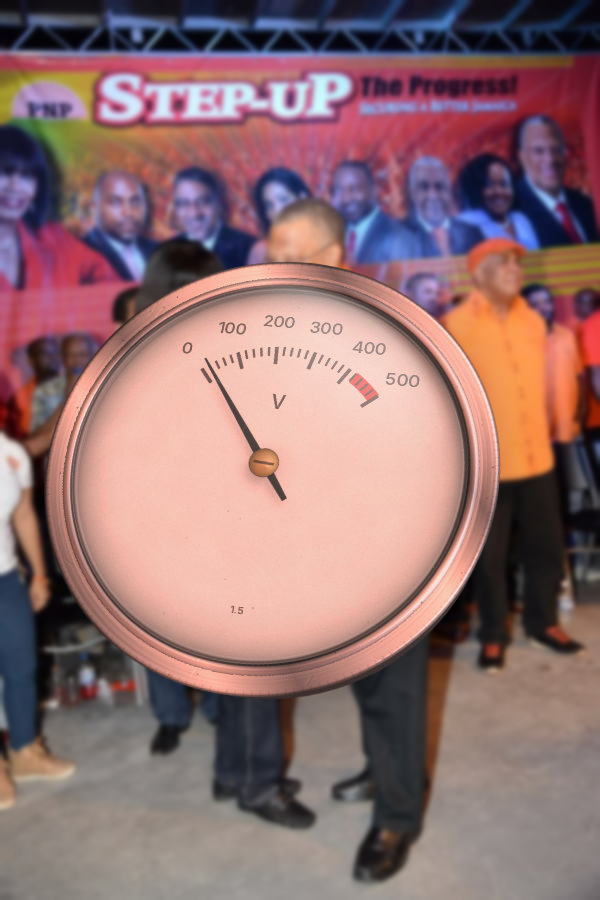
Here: 20 (V)
